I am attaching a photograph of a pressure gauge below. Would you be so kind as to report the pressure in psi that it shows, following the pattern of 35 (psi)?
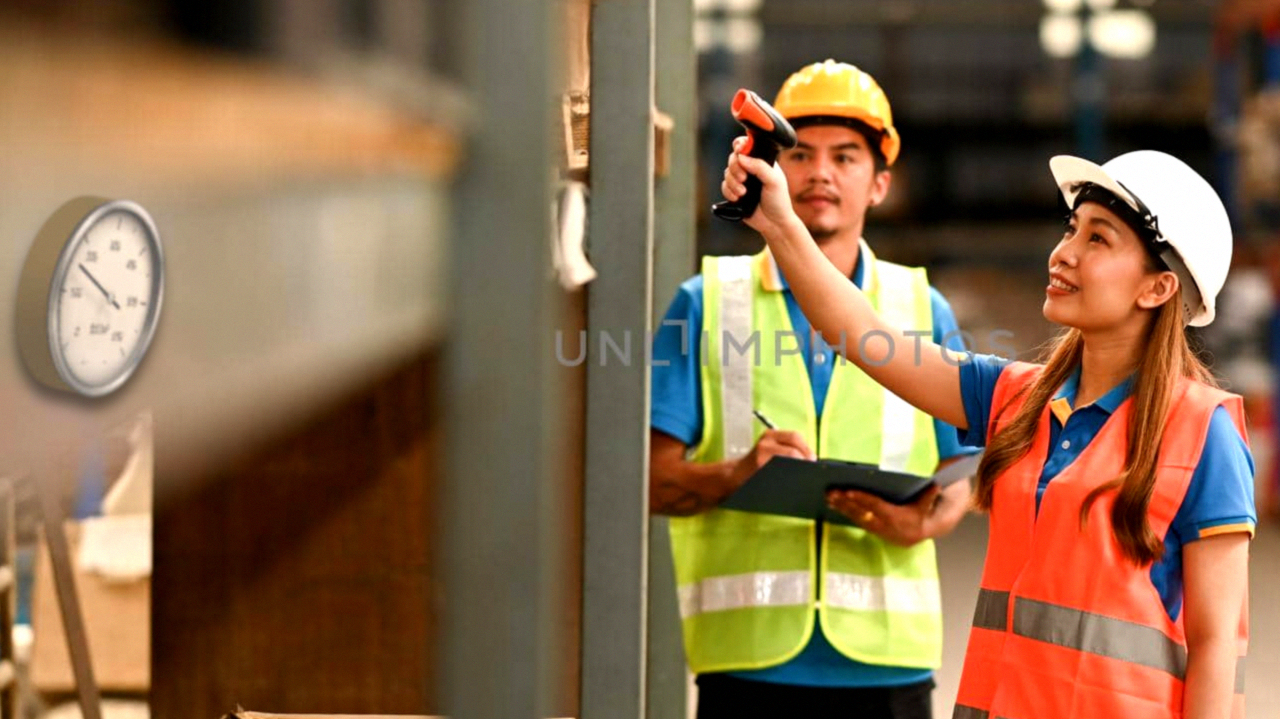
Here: 150 (psi)
